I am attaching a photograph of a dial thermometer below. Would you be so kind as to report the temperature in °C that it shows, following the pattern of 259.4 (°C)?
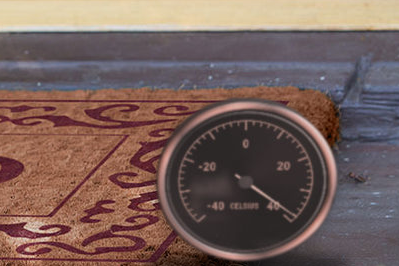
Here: 38 (°C)
